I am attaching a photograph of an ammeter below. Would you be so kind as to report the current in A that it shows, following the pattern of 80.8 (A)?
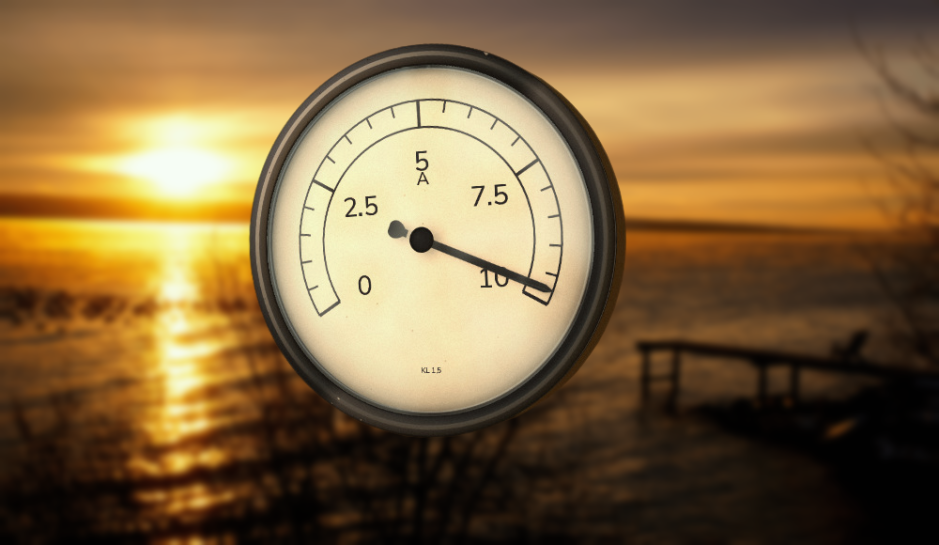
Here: 9.75 (A)
